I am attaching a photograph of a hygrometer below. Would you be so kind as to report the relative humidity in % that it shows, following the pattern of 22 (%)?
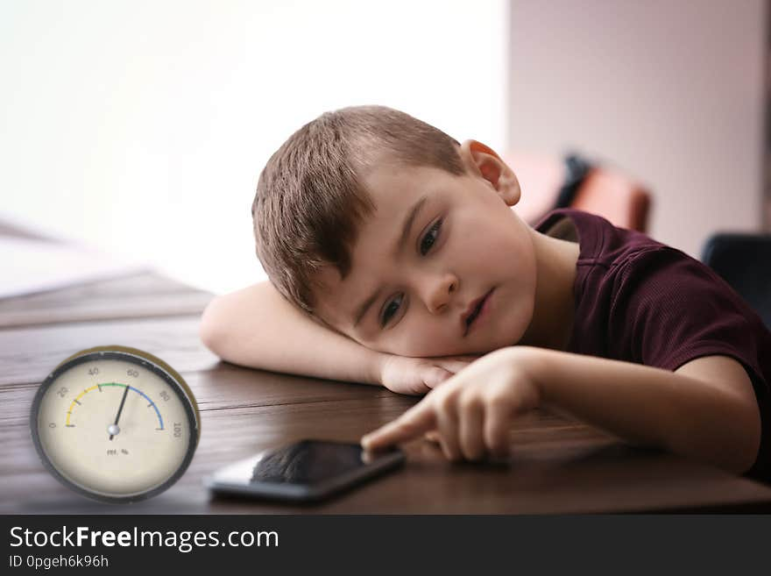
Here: 60 (%)
